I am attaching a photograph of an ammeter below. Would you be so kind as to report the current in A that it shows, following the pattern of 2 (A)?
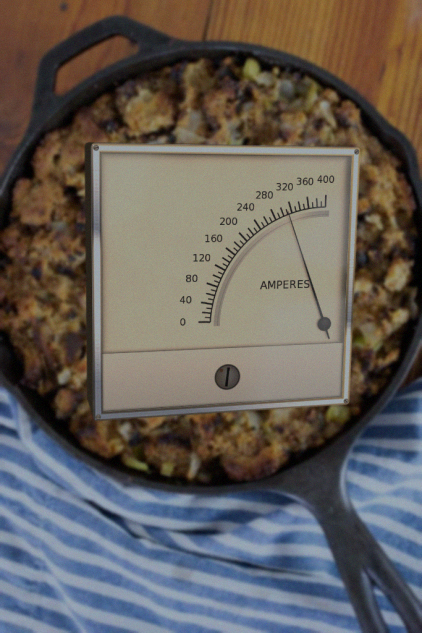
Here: 310 (A)
